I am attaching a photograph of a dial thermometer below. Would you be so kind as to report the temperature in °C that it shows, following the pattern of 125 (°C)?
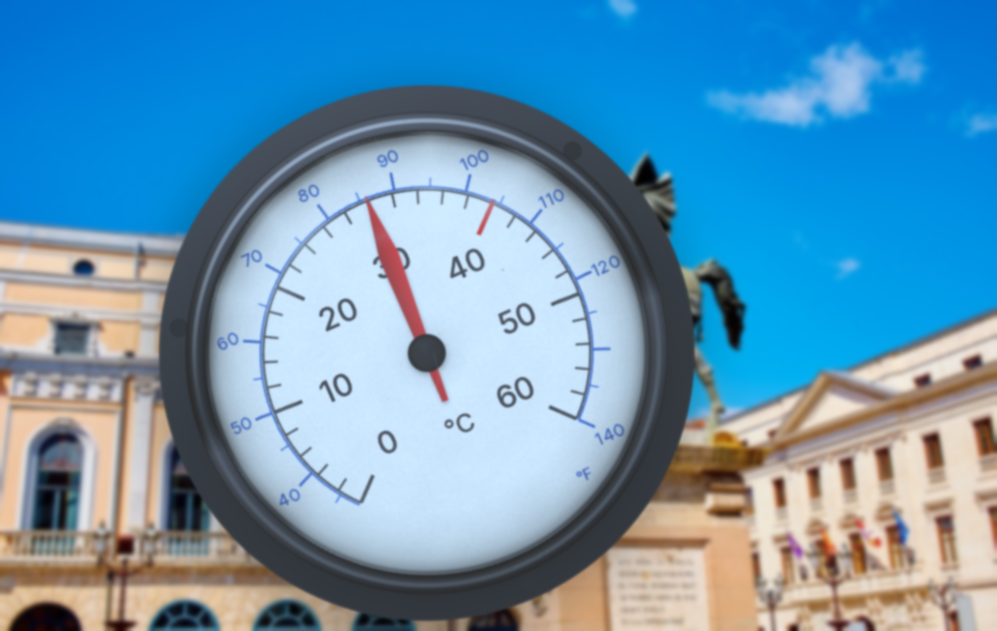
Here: 30 (°C)
